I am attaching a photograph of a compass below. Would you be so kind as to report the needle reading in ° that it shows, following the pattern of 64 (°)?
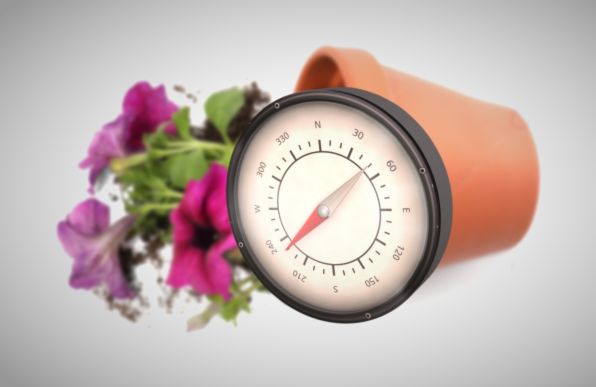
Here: 230 (°)
